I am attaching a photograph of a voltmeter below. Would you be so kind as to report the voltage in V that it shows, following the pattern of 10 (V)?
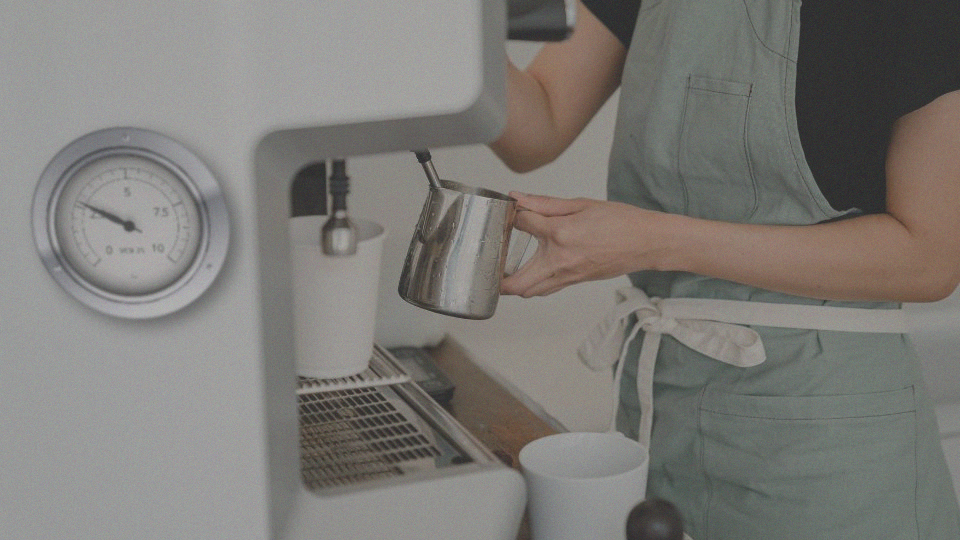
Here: 2.75 (V)
